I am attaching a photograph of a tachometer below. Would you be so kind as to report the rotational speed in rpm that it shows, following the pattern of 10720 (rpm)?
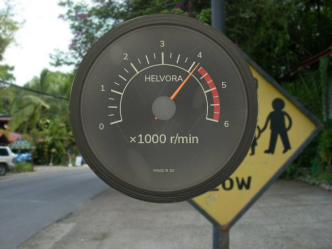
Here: 4125 (rpm)
